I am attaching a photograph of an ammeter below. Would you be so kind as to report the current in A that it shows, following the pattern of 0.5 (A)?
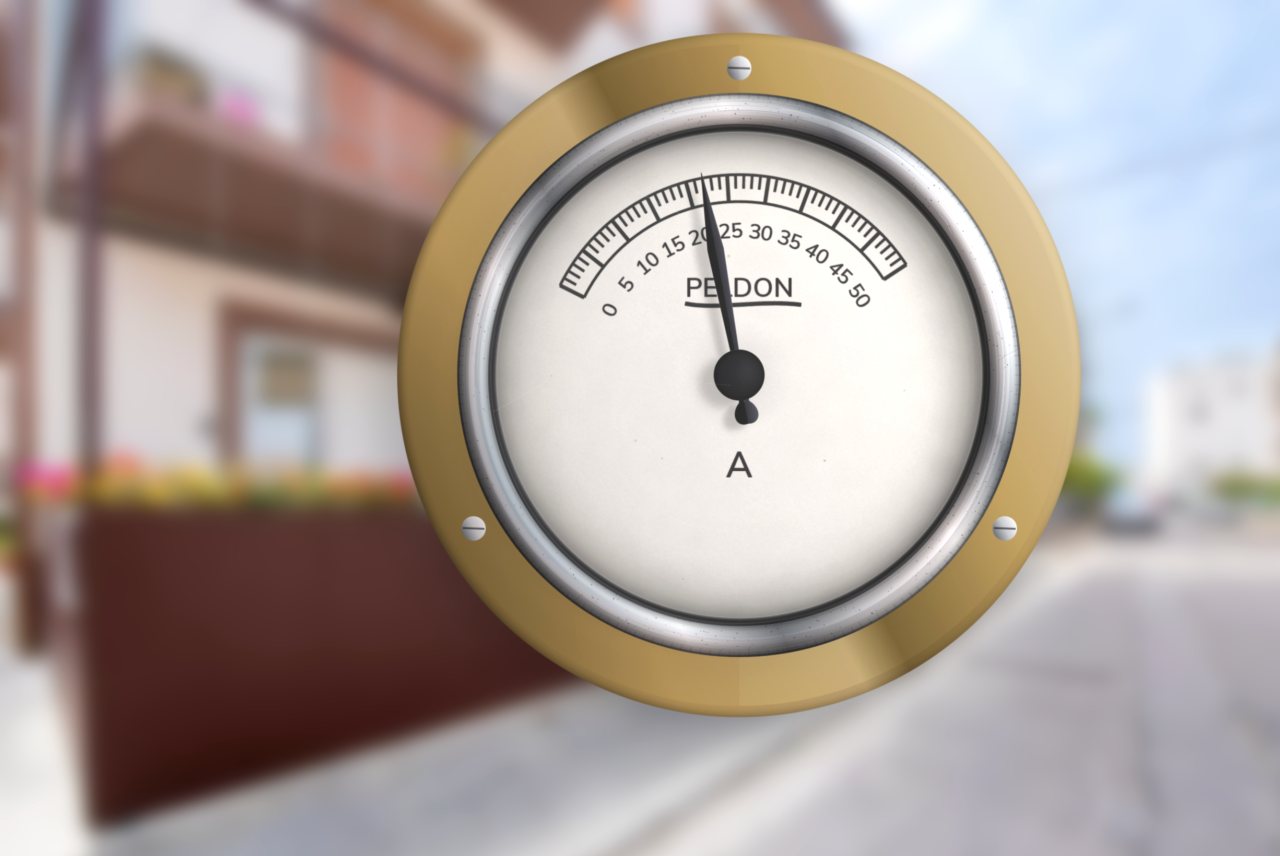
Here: 22 (A)
